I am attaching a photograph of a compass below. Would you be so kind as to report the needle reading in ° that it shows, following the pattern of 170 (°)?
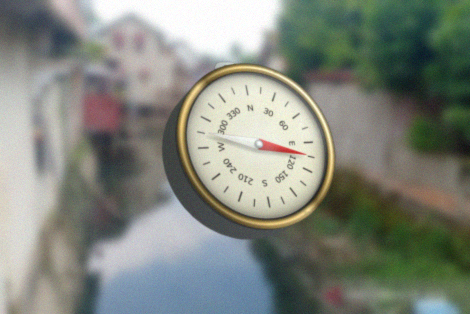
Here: 105 (°)
